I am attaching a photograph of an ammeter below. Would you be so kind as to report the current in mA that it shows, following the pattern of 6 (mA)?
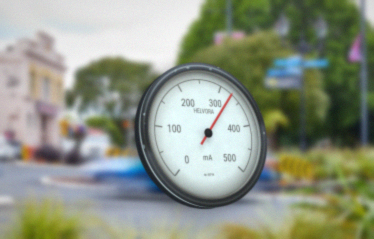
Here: 325 (mA)
